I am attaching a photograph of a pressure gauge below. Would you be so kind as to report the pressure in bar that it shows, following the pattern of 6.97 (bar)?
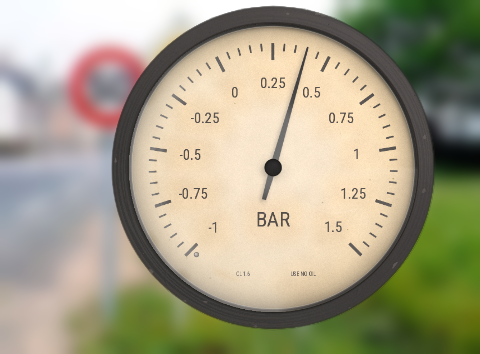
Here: 0.4 (bar)
